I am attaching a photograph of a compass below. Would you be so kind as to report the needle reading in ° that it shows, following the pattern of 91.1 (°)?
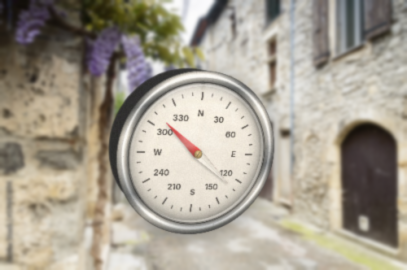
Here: 310 (°)
